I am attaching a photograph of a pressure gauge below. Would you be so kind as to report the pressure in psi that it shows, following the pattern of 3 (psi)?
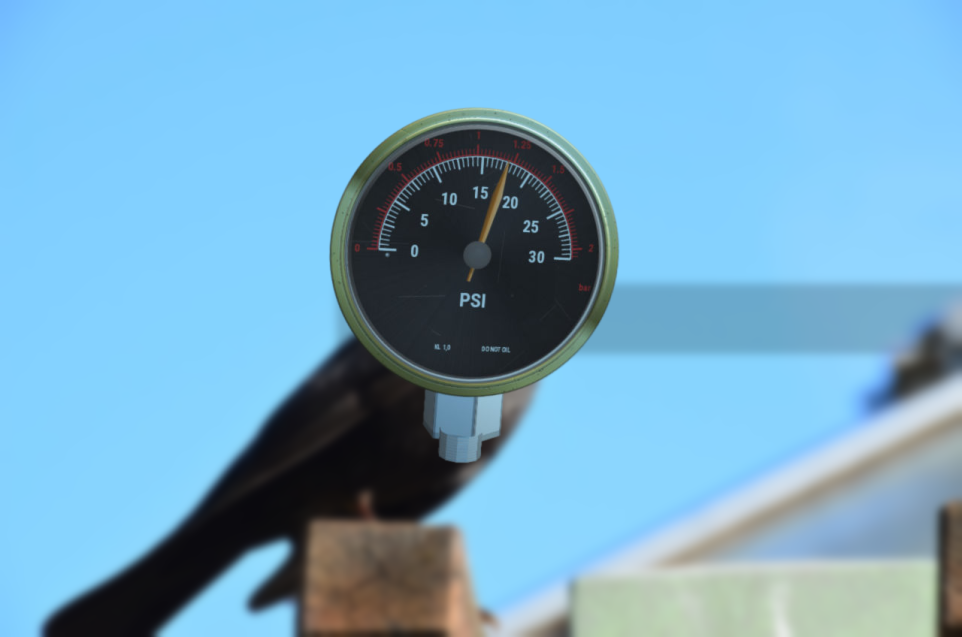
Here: 17.5 (psi)
